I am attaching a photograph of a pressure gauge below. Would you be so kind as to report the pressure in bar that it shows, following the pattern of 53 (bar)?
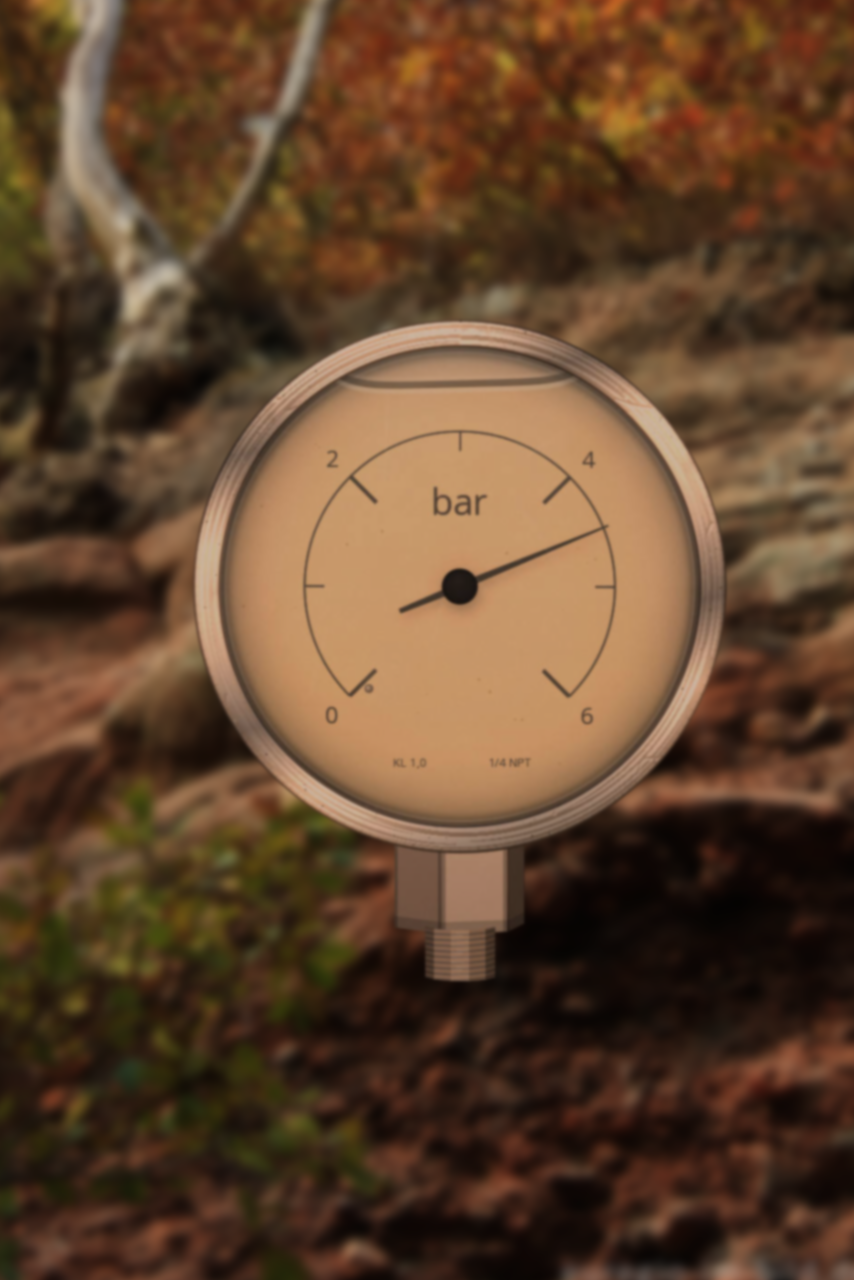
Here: 4.5 (bar)
